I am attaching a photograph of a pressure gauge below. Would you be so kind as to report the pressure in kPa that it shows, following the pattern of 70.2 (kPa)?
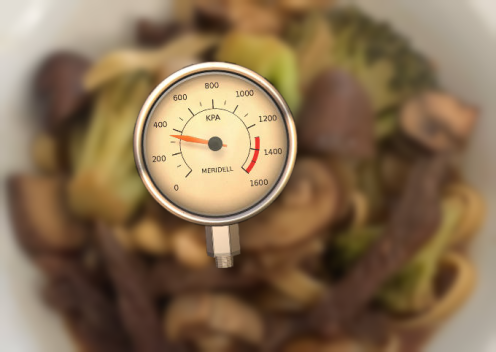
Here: 350 (kPa)
